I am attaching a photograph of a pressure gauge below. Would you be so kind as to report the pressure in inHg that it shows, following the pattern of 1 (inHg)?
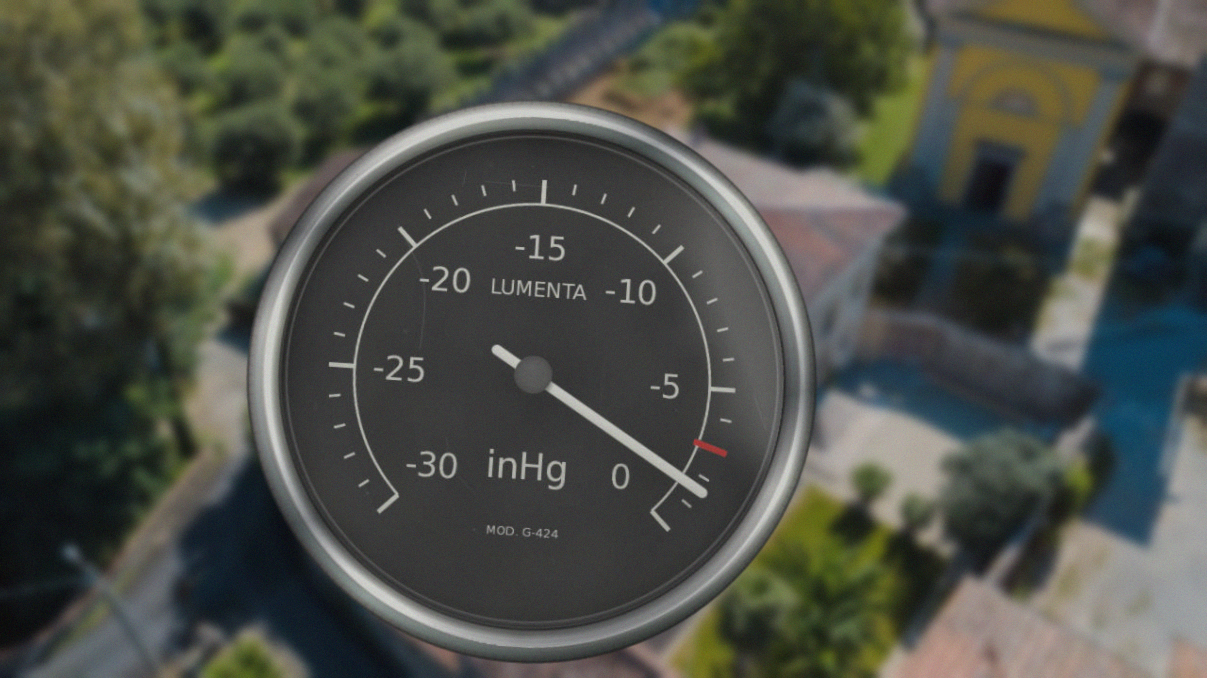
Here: -1.5 (inHg)
